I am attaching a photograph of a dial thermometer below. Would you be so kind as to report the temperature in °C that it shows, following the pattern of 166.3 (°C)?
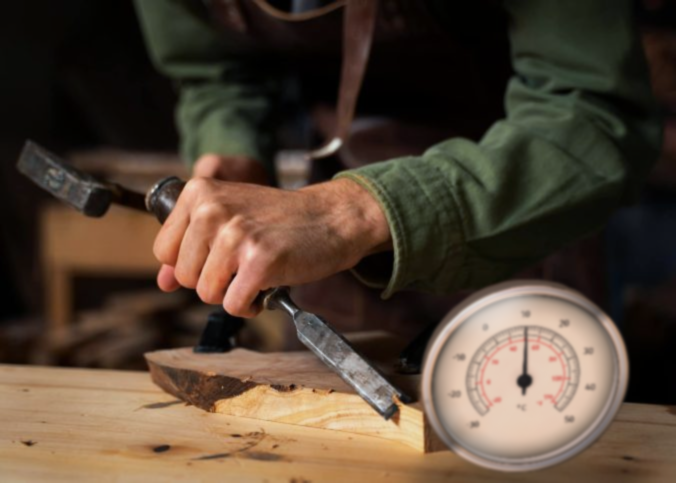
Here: 10 (°C)
